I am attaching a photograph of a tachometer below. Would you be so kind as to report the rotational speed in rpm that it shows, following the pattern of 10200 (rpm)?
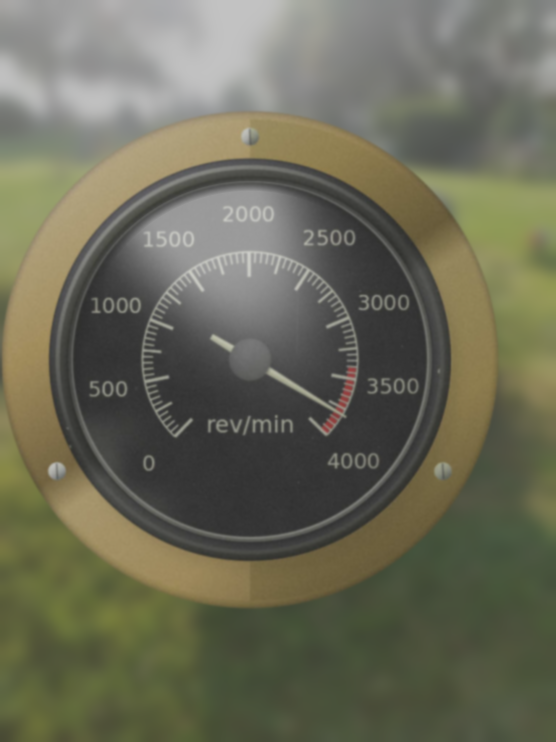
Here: 3800 (rpm)
